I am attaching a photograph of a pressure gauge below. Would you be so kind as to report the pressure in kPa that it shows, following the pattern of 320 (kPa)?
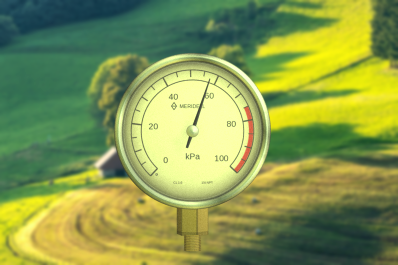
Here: 57.5 (kPa)
